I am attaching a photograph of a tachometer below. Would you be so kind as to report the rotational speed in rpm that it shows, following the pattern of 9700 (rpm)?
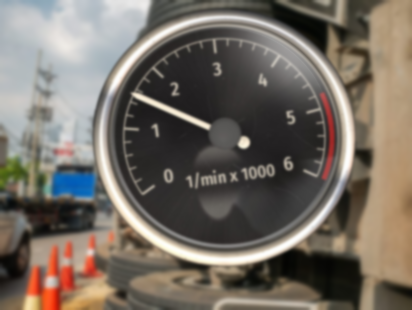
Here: 1500 (rpm)
